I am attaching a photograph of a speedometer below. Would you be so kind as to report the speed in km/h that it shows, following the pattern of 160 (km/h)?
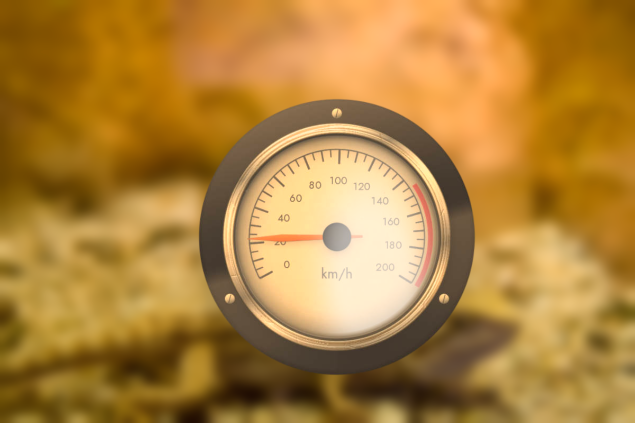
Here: 22.5 (km/h)
